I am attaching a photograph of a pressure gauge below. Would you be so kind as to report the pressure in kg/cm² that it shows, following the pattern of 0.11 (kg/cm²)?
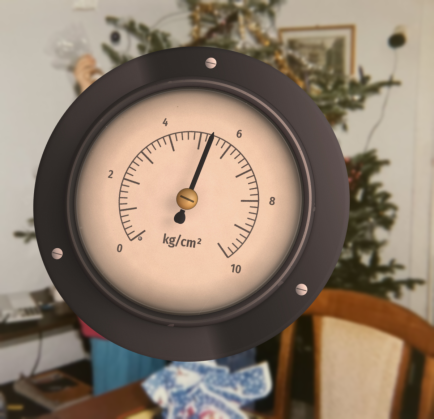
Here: 5.4 (kg/cm²)
